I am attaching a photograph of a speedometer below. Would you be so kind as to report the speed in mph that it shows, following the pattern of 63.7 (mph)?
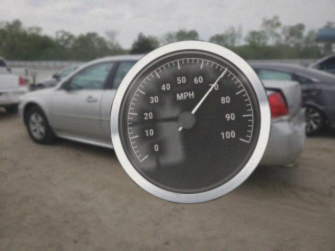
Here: 70 (mph)
